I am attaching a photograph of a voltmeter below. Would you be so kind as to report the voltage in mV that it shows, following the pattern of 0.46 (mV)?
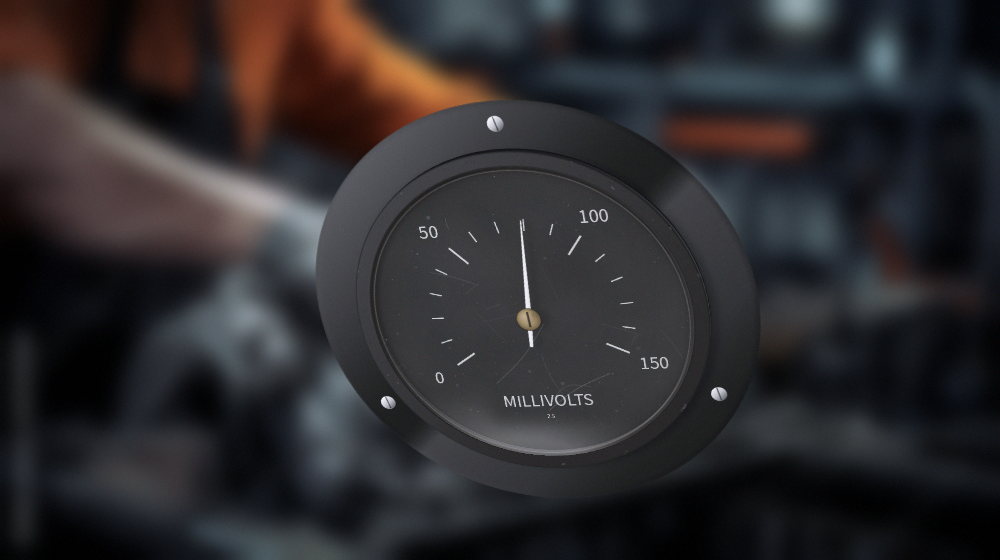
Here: 80 (mV)
